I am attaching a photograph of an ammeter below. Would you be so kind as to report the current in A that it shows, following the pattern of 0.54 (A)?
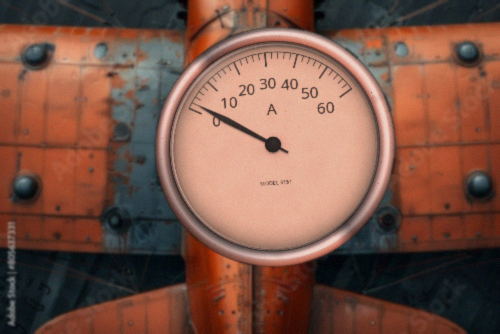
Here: 2 (A)
